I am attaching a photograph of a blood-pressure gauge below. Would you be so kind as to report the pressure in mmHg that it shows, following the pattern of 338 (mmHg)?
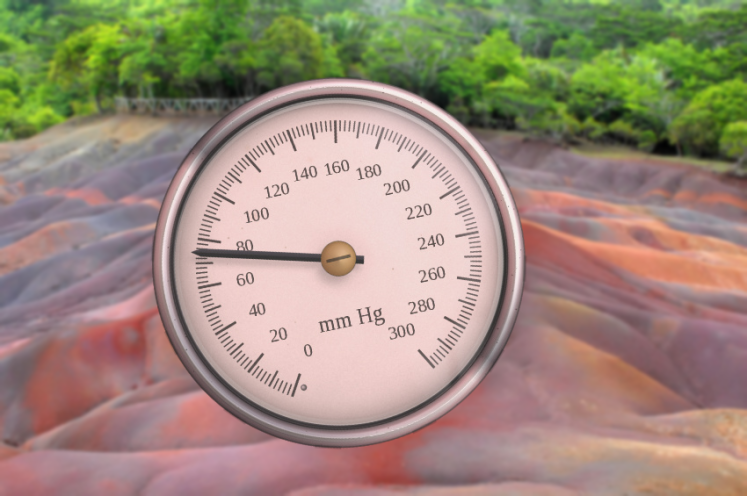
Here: 74 (mmHg)
